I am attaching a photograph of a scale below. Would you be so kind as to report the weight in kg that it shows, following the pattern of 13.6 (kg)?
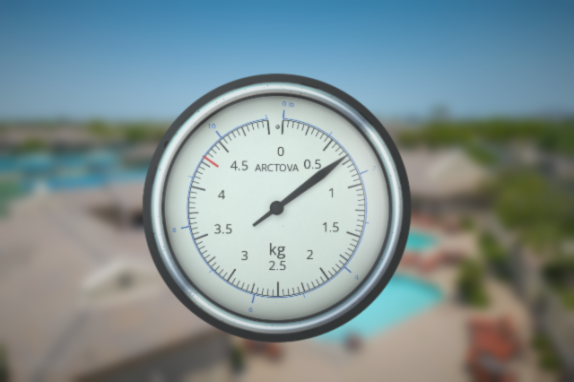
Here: 0.7 (kg)
